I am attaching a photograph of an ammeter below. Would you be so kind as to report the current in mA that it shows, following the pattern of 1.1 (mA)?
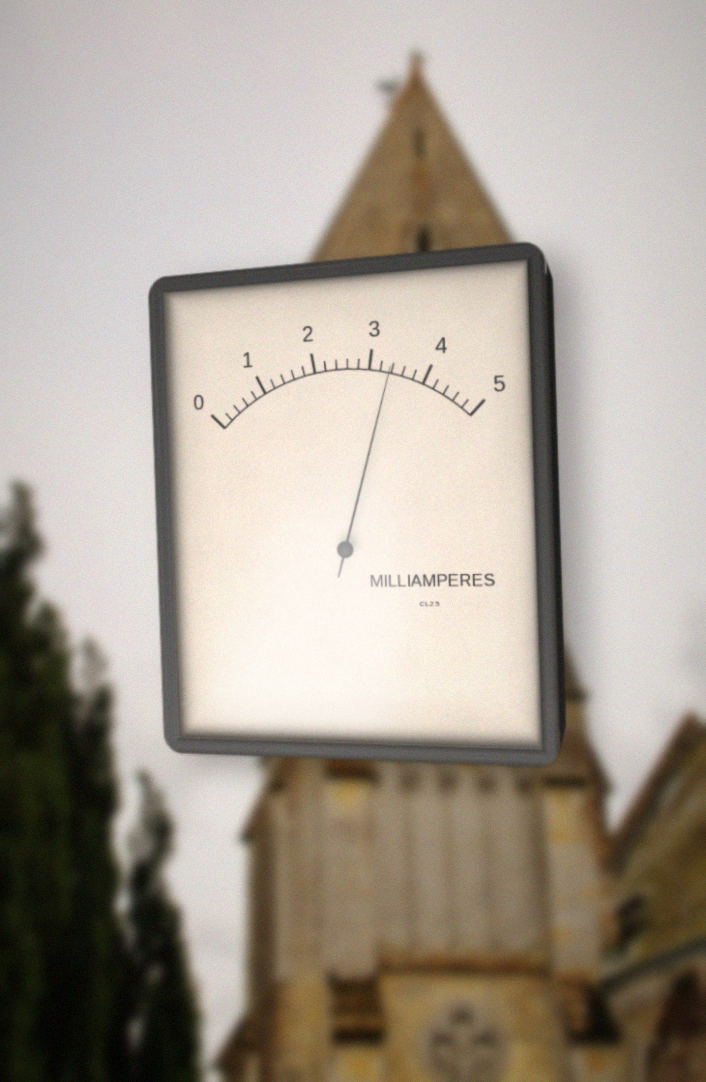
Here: 3.4 (mA)
